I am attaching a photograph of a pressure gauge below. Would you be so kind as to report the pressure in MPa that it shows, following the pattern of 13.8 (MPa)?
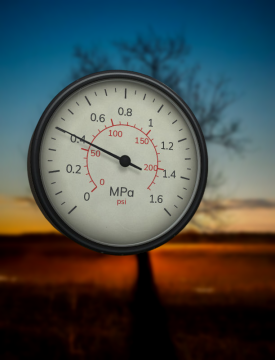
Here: 0.4 (MPa)
